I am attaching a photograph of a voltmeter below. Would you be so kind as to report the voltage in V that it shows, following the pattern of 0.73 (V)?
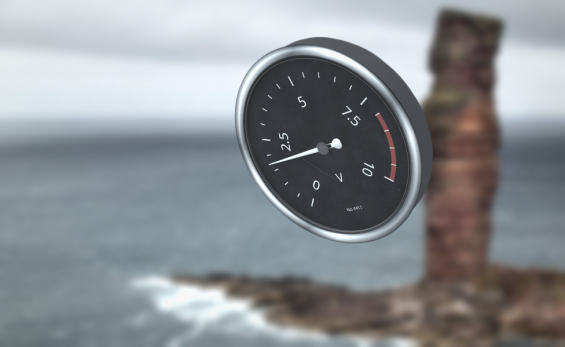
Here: 1.75 (V)
